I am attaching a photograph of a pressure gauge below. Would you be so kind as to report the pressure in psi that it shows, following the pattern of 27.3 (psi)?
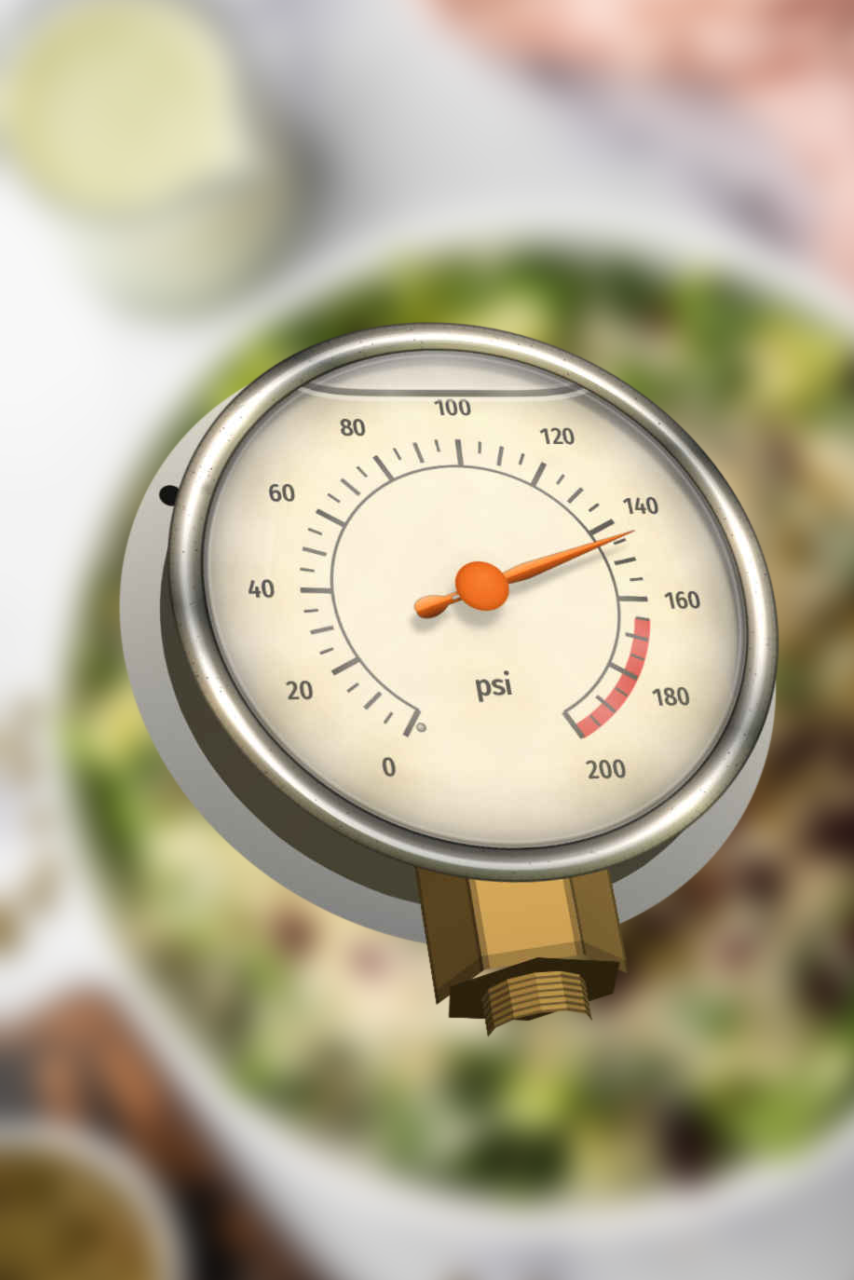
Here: 145 (psi)
